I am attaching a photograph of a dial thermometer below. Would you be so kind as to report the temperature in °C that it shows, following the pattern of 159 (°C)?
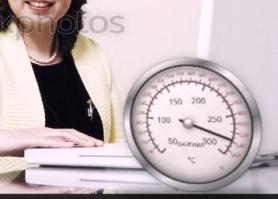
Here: 280 (°C)
